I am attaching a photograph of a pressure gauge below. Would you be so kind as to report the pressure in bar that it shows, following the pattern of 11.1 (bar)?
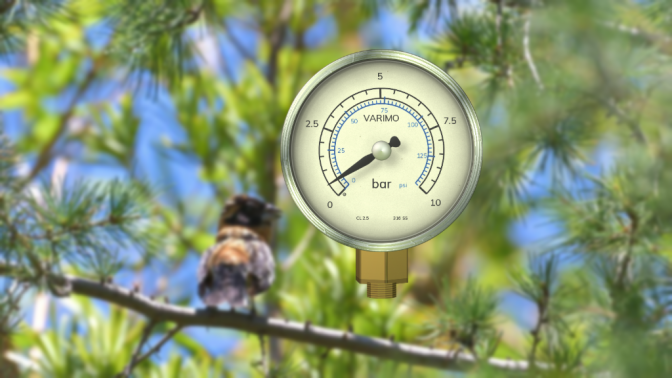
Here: 0.5 (bar)
